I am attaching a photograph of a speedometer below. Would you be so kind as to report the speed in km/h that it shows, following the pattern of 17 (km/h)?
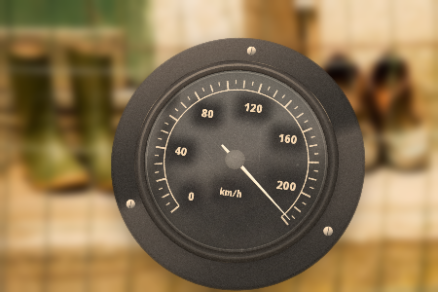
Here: 217.5 (km/h)
